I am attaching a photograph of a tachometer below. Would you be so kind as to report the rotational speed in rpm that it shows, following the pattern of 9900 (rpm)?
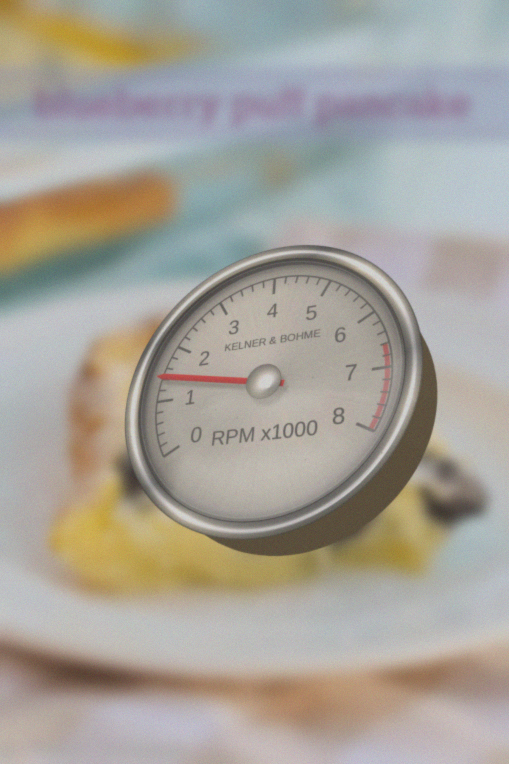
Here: 1400 (rpm)
